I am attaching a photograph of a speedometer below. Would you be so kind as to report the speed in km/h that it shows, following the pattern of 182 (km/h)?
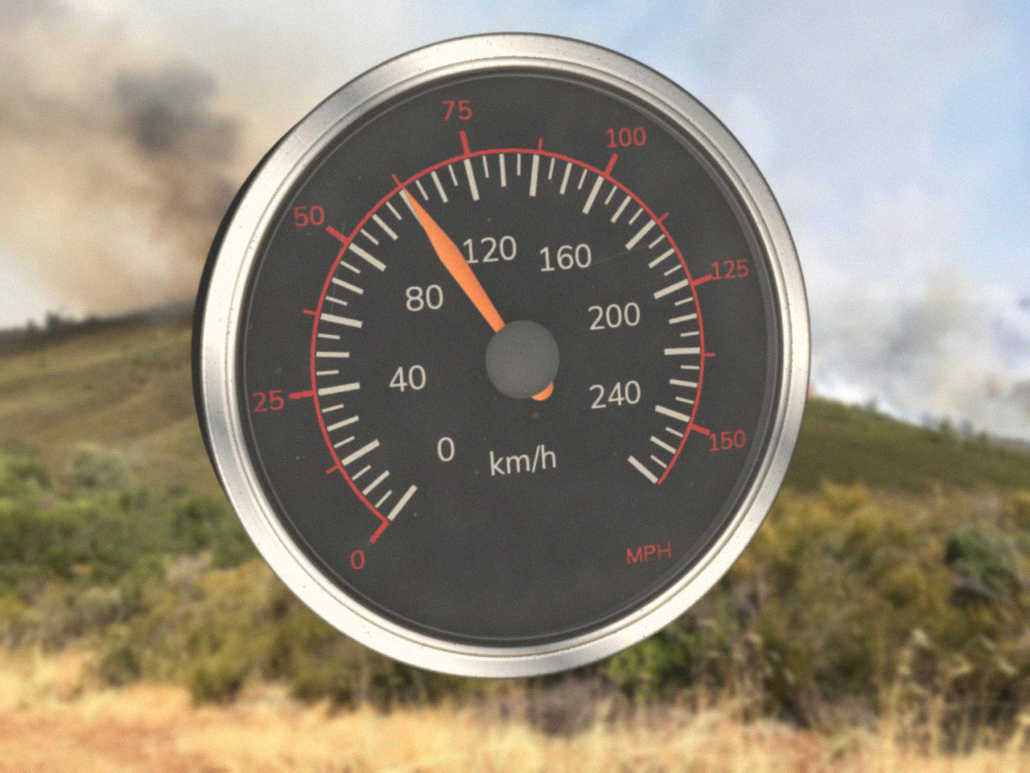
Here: 100 (km/h)
